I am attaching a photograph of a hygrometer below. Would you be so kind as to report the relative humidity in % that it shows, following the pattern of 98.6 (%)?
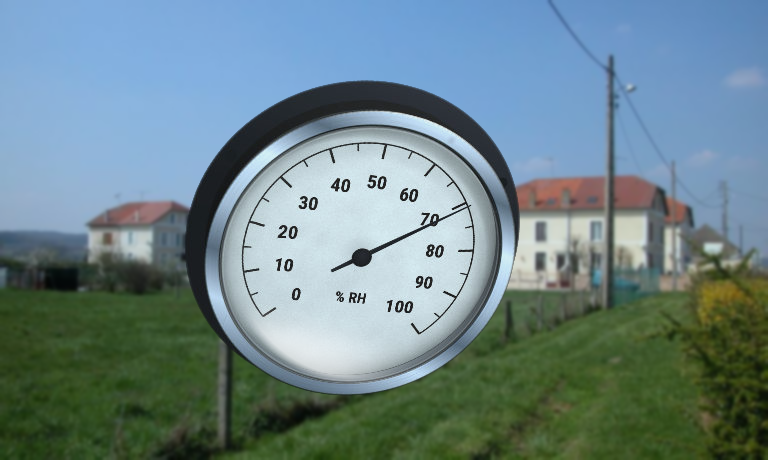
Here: 70 (%)
